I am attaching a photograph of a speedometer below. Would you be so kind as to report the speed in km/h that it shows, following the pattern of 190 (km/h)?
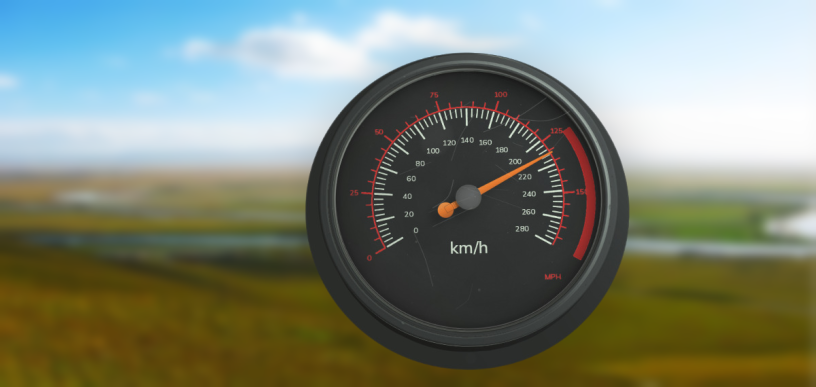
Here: 212 (km/h)
